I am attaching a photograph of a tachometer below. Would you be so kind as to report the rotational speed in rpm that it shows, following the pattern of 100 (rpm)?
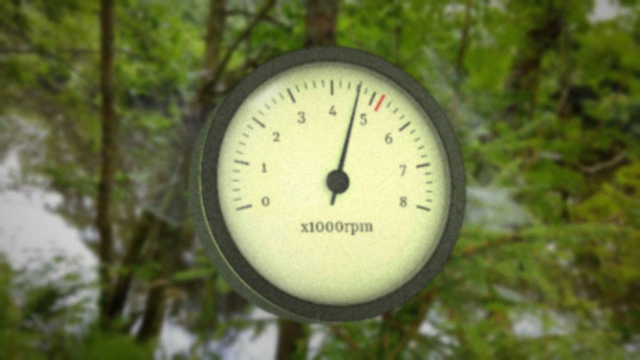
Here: 4600 (rpm)
